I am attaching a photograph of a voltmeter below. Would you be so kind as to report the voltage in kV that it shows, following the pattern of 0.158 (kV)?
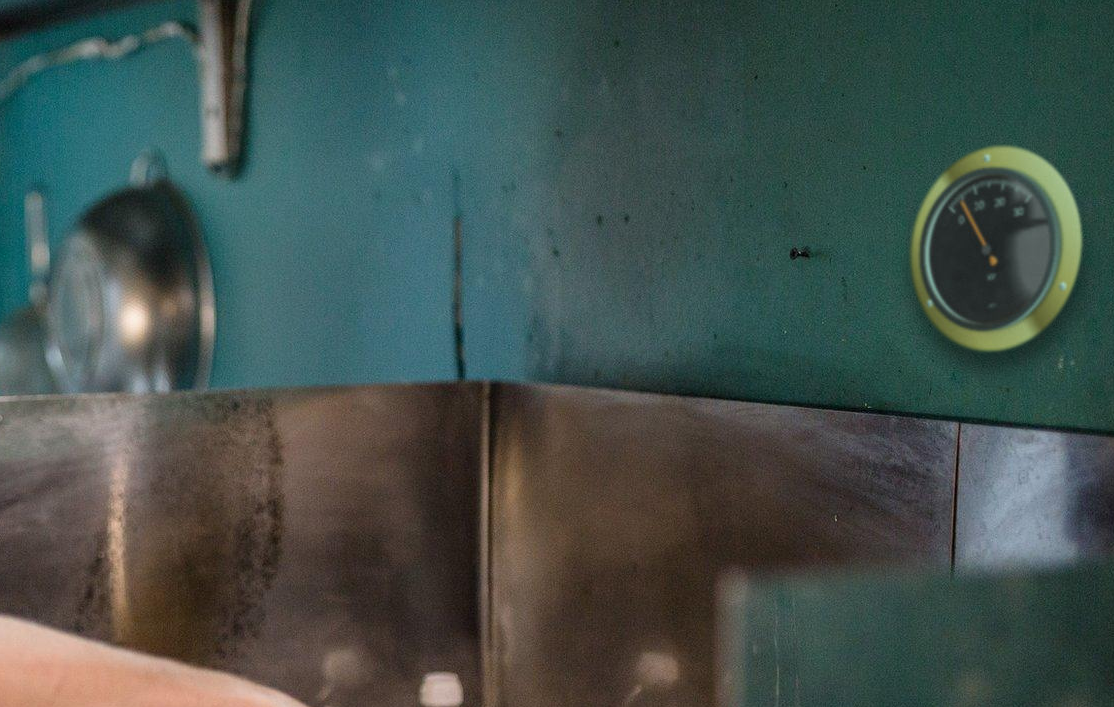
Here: 5 (kV)
